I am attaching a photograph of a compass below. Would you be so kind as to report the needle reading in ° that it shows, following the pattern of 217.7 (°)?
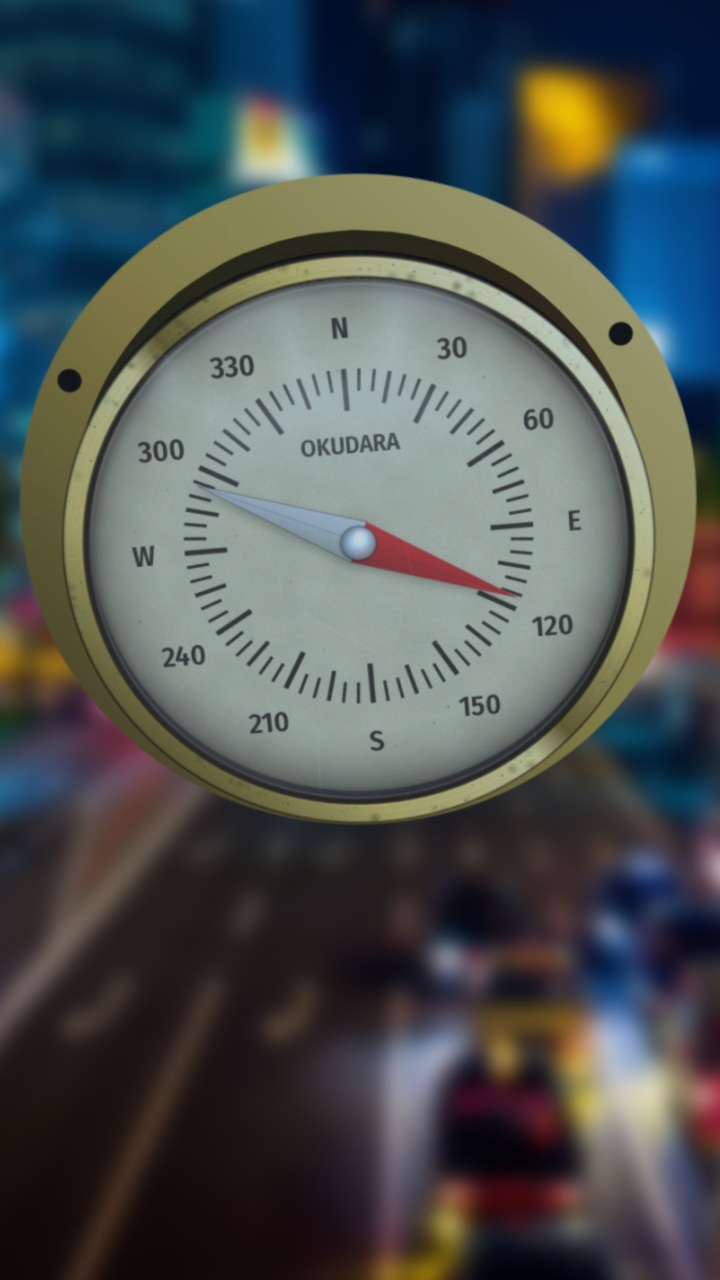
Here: 115 (°)
